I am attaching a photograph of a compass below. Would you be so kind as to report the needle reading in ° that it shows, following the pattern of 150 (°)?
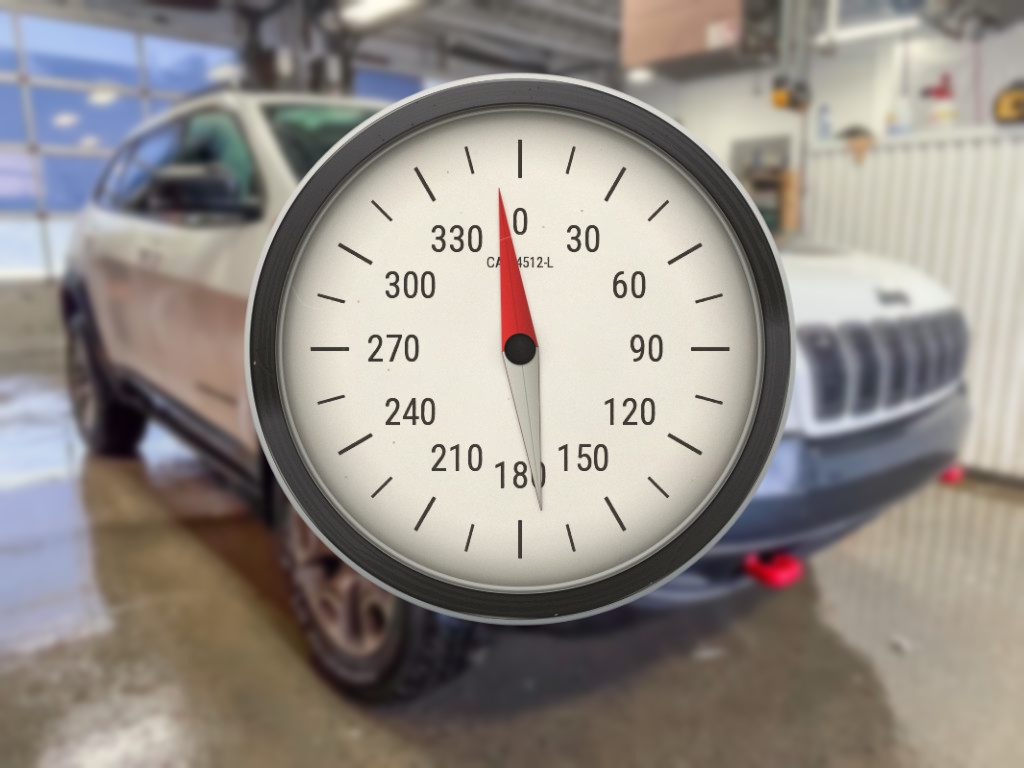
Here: 352.5 (°)
